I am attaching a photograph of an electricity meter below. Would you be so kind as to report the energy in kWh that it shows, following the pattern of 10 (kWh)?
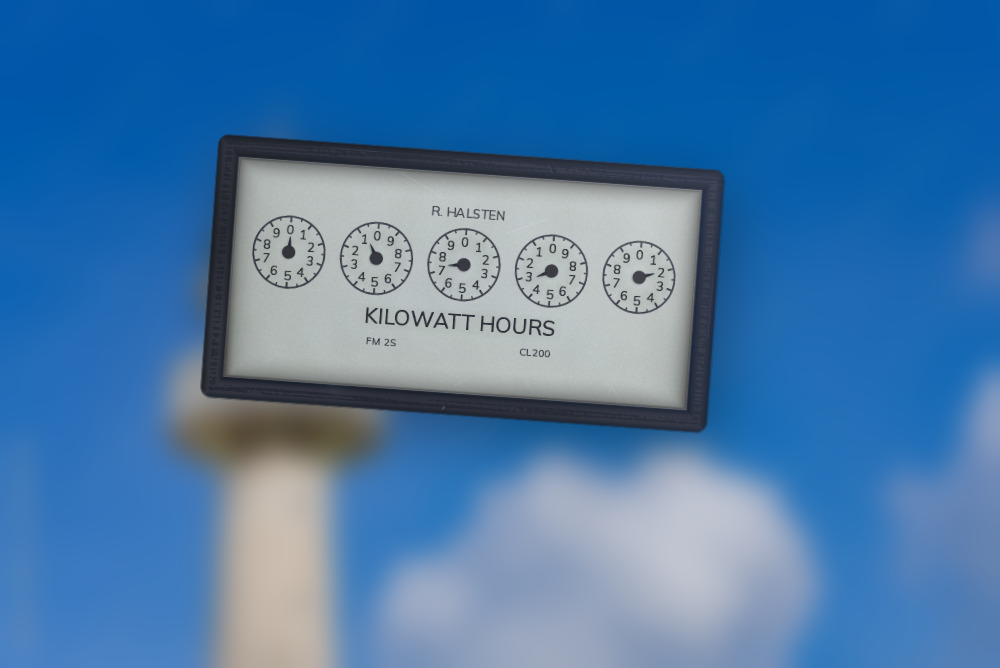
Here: 732 (kWh)
